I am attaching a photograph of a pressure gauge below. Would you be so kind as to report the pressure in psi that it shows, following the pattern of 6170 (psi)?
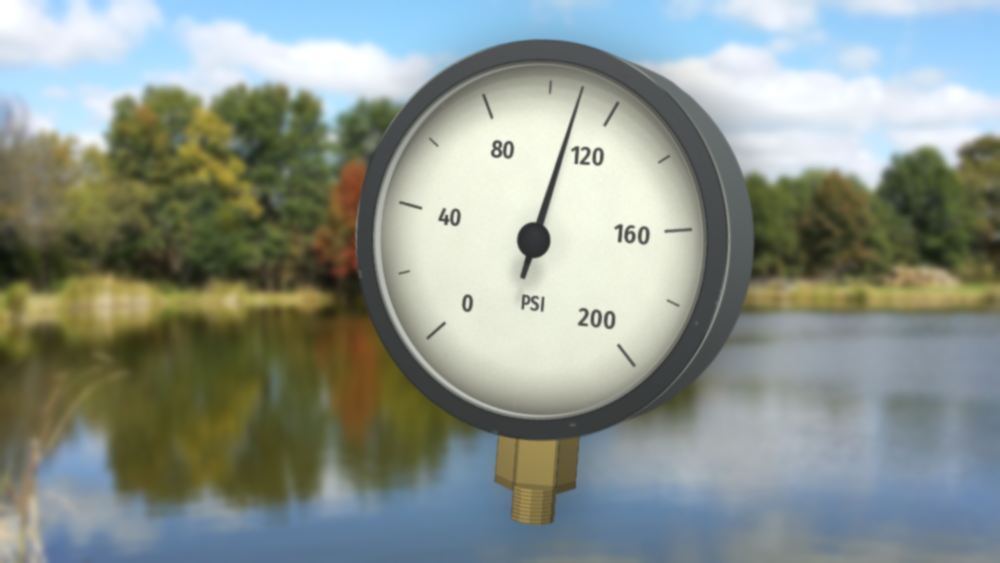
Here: 110 (psi)
